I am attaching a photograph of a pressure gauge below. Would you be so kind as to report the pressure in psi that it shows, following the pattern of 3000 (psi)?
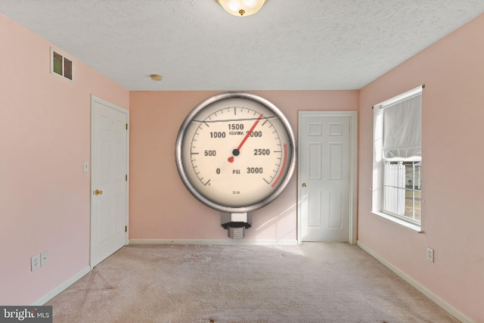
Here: 1900 (psi)
